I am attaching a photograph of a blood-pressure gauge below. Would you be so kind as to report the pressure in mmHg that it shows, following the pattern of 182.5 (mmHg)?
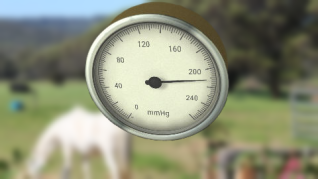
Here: 210 (mmHg)
